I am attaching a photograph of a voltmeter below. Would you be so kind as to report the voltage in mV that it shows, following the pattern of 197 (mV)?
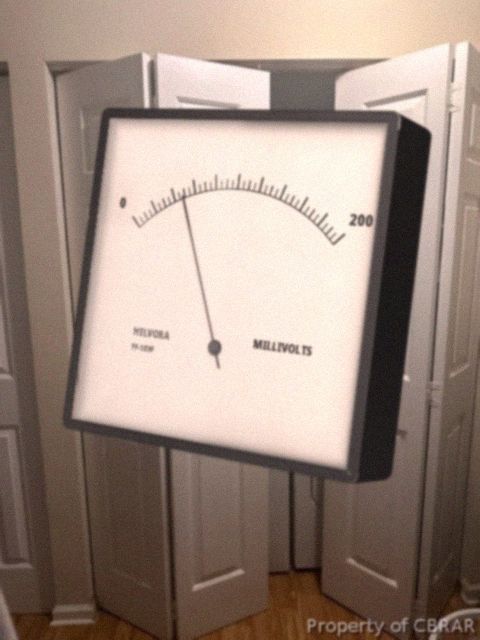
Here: 50 (mV)
